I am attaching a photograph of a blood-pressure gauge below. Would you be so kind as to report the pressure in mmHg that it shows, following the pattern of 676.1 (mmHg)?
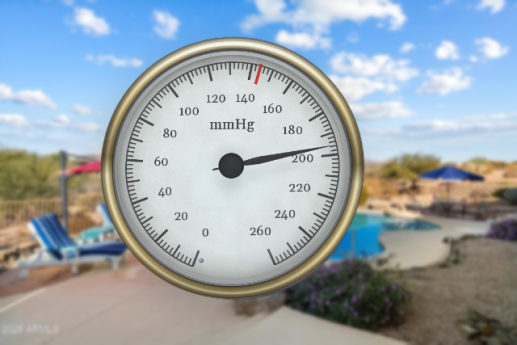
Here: 196 (mmHg)
